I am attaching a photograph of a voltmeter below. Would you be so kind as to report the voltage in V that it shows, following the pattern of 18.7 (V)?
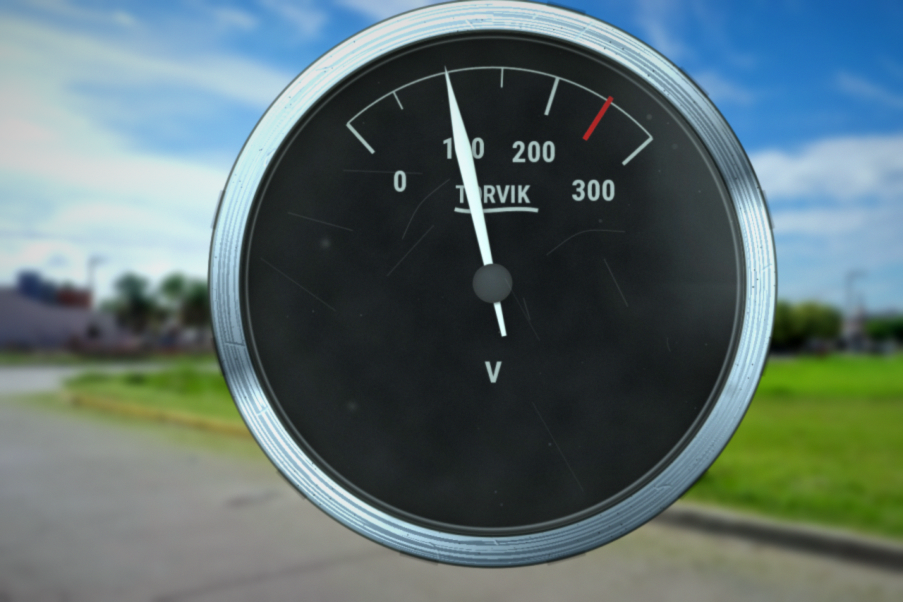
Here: 100 (V)
